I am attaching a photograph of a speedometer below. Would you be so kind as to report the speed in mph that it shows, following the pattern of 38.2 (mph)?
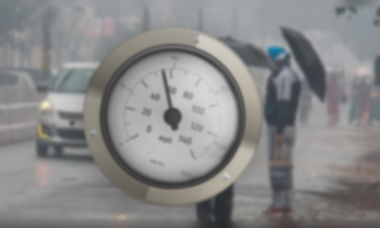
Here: 55 (mph)
